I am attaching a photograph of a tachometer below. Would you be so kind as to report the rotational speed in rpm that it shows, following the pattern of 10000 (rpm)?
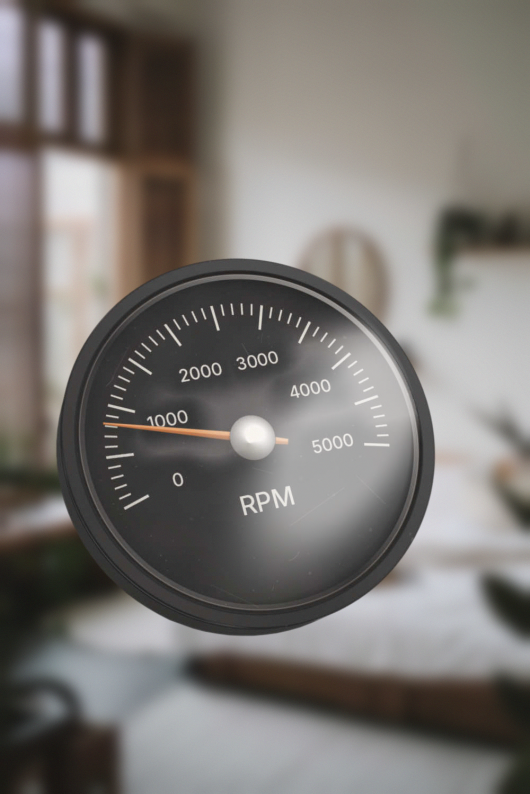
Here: 800 (rpm)
